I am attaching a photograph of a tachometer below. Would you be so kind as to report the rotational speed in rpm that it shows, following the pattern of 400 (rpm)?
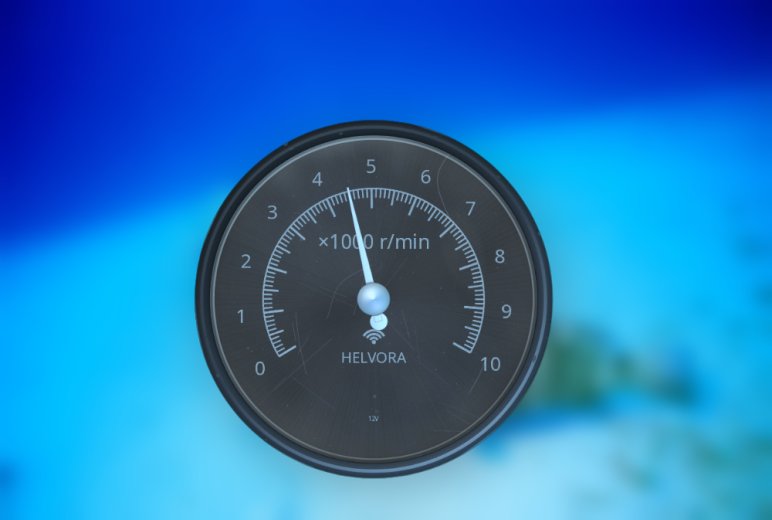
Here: 4500 (rpm)
